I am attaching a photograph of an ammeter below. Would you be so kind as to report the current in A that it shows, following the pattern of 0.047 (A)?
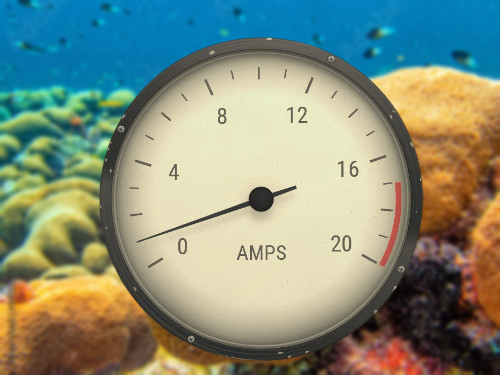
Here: 1 (A)
